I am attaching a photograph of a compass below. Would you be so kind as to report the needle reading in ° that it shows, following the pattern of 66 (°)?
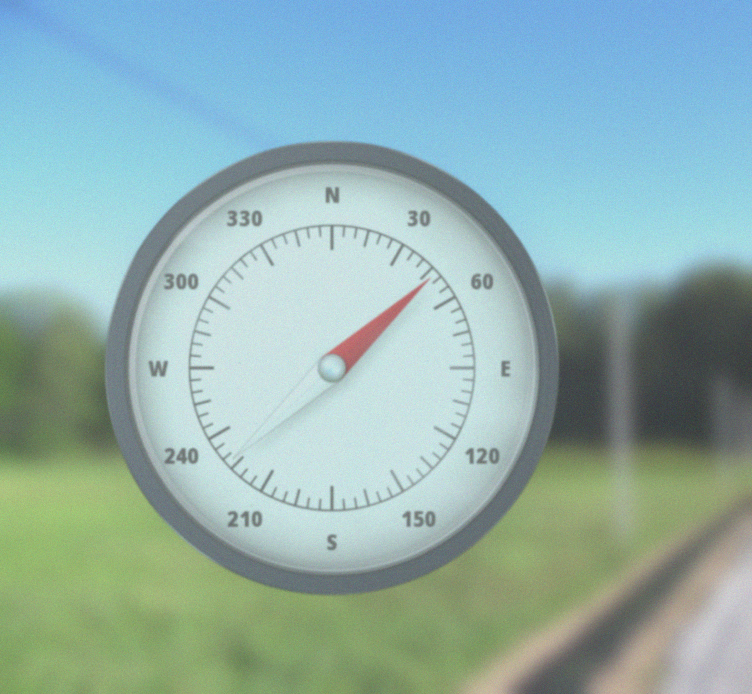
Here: 47.5 (°)
